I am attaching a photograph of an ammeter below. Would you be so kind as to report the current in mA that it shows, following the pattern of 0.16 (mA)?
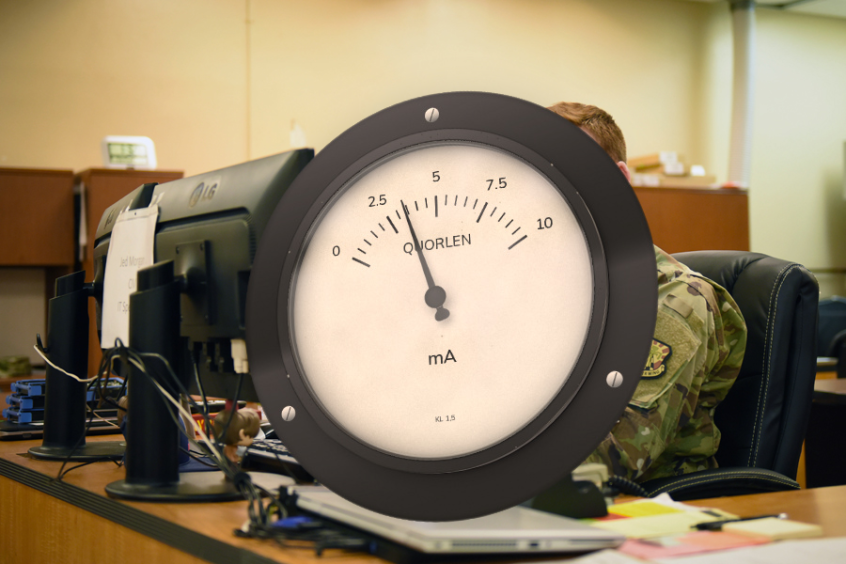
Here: 3.5 (mA)
